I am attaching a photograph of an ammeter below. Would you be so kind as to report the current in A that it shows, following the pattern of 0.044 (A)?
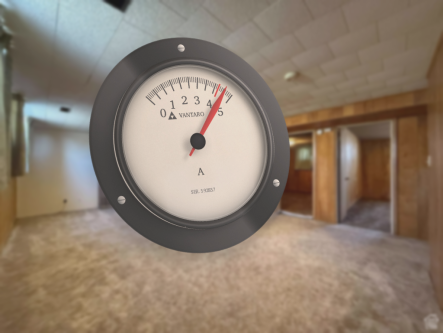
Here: 4.5 (A)
